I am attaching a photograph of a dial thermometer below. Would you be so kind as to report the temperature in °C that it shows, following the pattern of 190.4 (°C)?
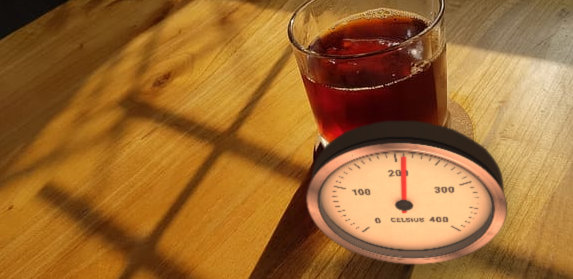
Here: 210 (°C)
